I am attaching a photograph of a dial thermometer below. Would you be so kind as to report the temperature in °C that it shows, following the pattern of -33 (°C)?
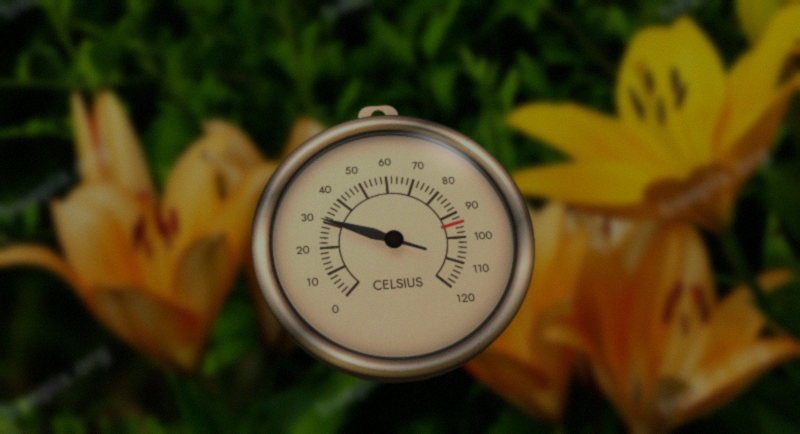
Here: 30 (°C)
